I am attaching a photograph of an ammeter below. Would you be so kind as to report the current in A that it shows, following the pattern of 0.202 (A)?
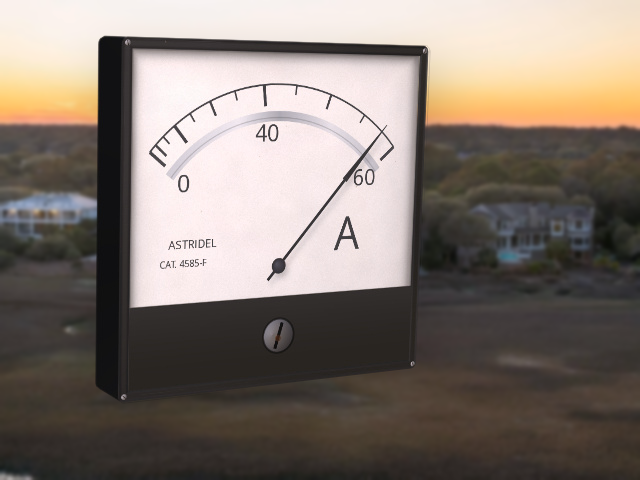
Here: 57.5 (A)
